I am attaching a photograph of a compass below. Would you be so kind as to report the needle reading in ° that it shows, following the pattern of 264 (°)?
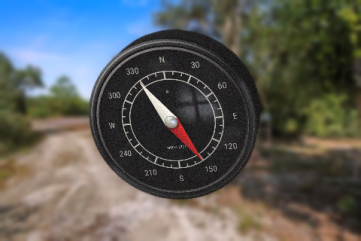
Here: 150 (°)
